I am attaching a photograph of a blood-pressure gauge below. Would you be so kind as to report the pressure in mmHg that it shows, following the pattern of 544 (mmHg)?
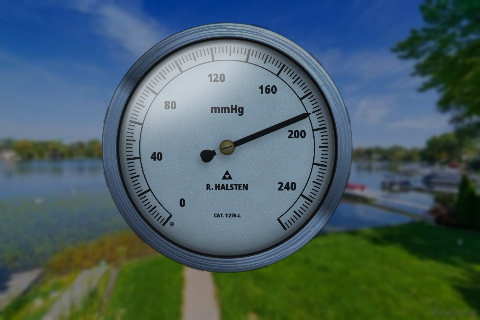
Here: 190 (mmHg)
